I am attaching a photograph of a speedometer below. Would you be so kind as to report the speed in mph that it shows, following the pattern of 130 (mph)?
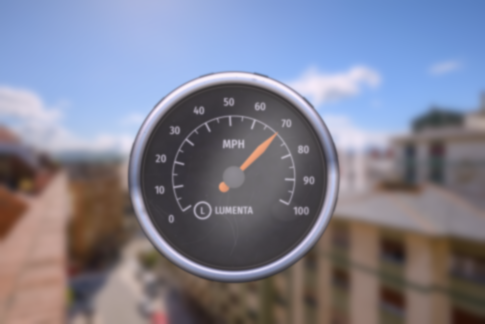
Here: 70 (mph)
